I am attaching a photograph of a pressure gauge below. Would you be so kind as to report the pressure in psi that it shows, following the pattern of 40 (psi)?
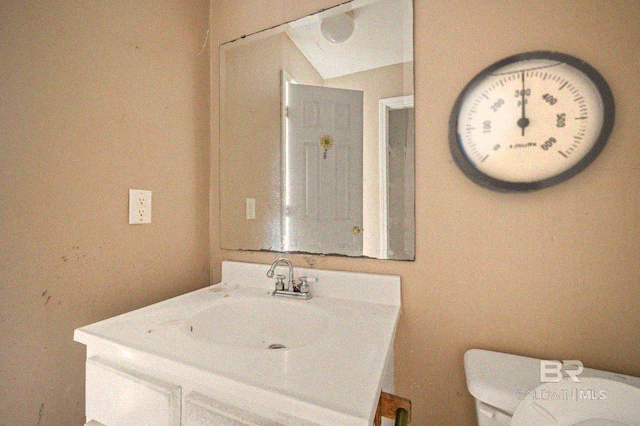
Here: 300 (psi)
